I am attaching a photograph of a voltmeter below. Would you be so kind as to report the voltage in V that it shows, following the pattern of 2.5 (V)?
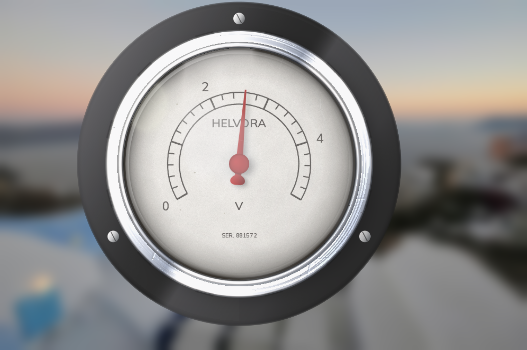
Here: 2.6 (V)
